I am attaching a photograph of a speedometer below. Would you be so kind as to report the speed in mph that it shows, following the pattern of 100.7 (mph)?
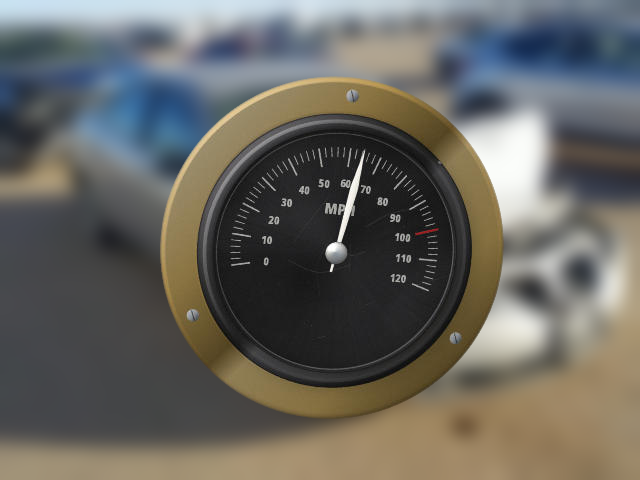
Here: 64 (mph)
